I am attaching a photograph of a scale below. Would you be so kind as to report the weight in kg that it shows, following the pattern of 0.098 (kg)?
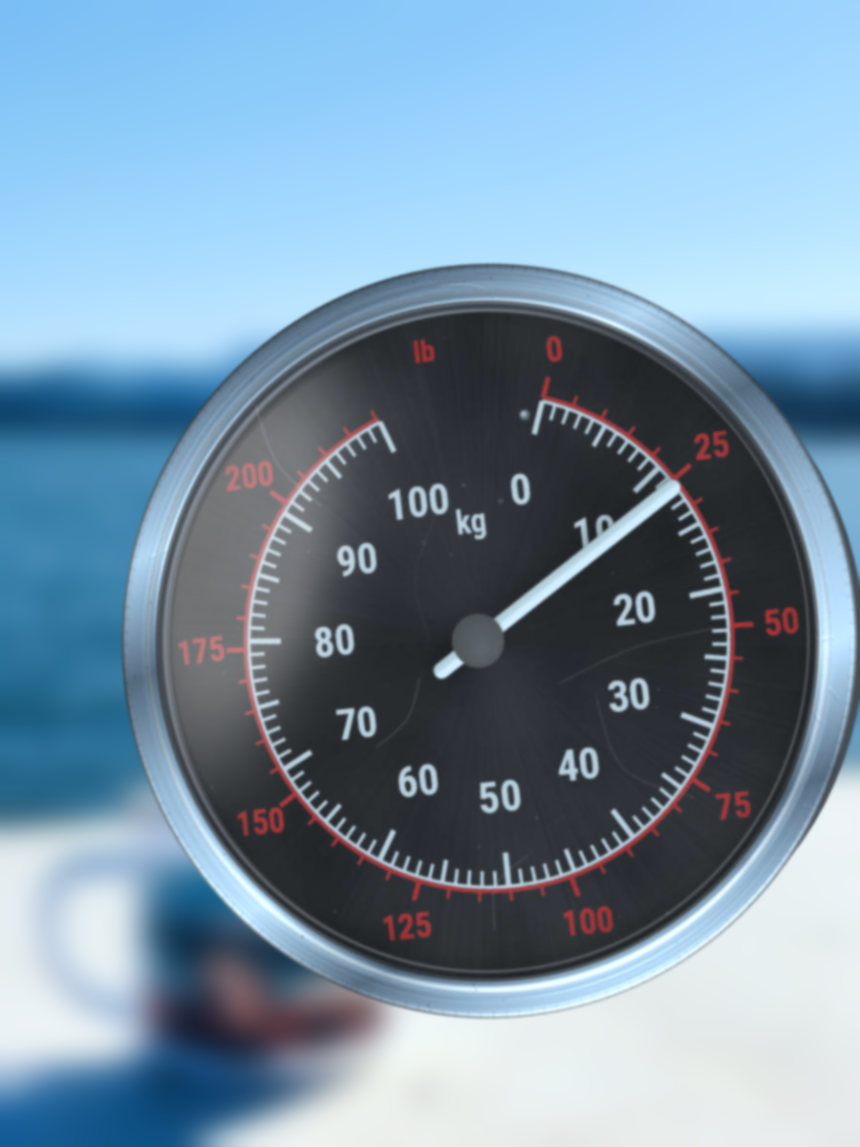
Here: 12 (kg)
